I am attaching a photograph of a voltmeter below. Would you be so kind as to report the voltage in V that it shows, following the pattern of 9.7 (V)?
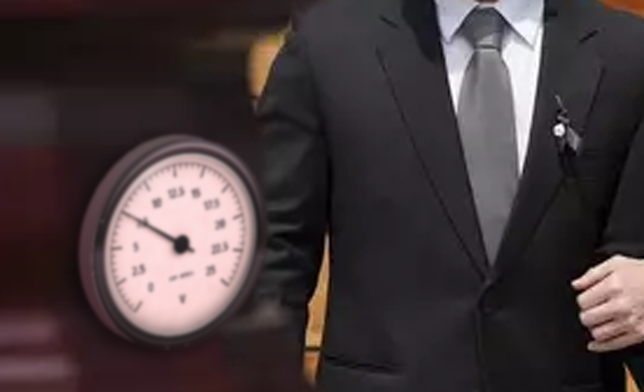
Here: 7.5 (V)
